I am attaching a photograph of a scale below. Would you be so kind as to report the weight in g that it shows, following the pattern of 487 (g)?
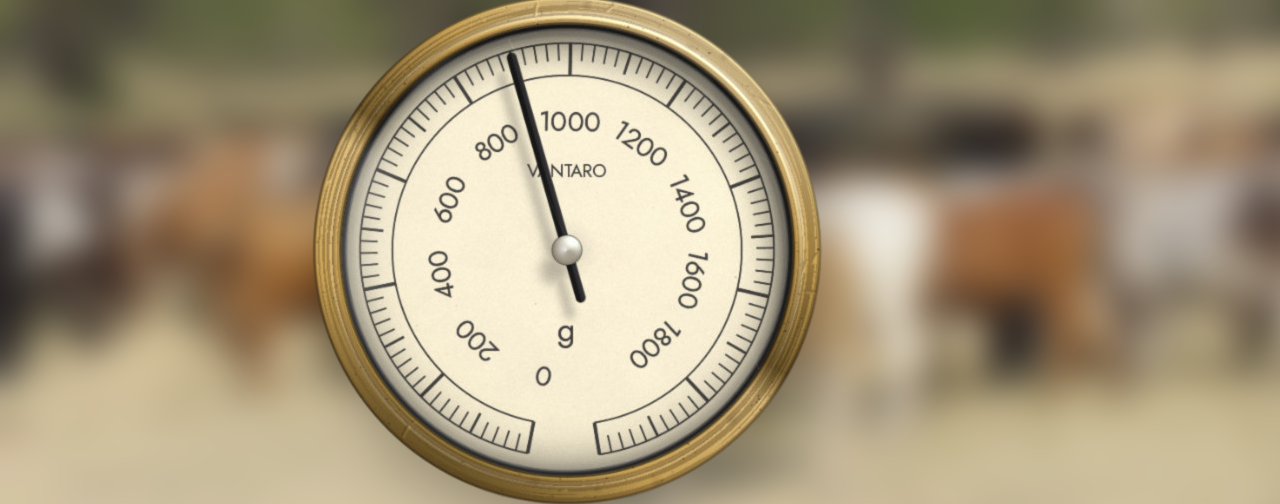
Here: 900 (g)
